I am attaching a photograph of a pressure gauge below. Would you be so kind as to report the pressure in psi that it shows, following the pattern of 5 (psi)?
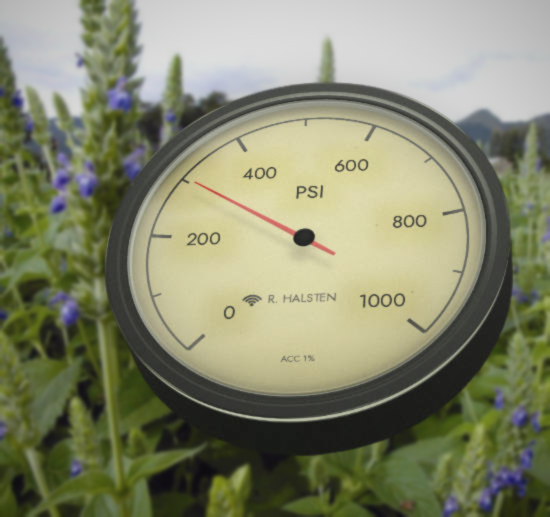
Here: 300 (psi)
